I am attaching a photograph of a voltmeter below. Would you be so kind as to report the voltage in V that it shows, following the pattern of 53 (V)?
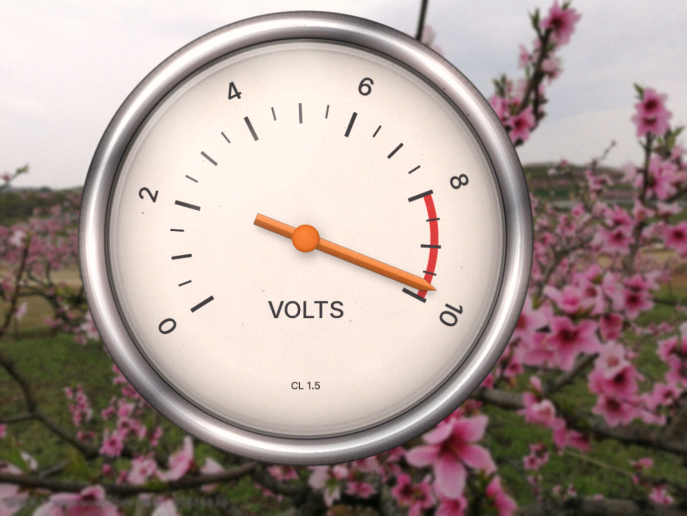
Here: 9.75 (V)
